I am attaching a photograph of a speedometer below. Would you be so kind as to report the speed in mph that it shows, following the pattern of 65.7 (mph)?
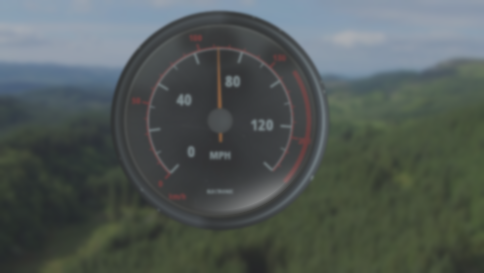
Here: 70 (mph)
